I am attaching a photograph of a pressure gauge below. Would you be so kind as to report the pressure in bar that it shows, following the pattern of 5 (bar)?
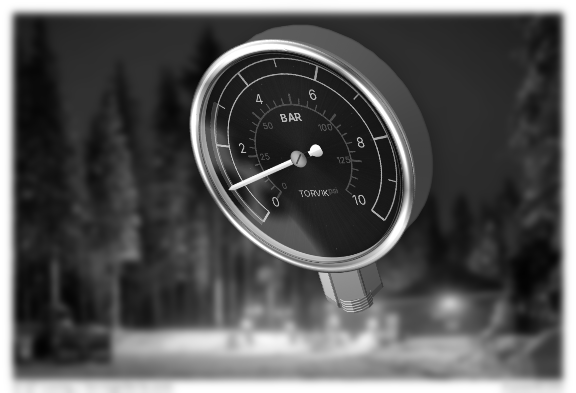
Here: 1 (bar)
